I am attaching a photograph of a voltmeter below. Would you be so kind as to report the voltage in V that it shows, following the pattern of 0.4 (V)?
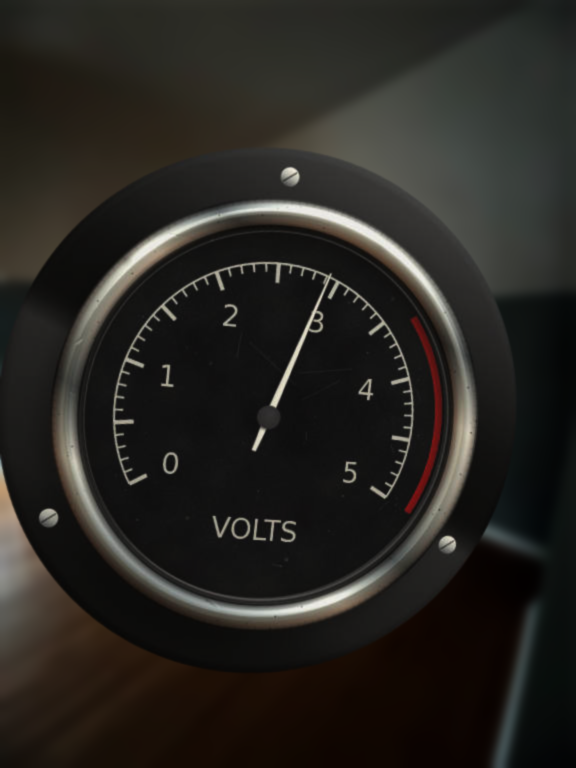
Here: 2.9 (V)
